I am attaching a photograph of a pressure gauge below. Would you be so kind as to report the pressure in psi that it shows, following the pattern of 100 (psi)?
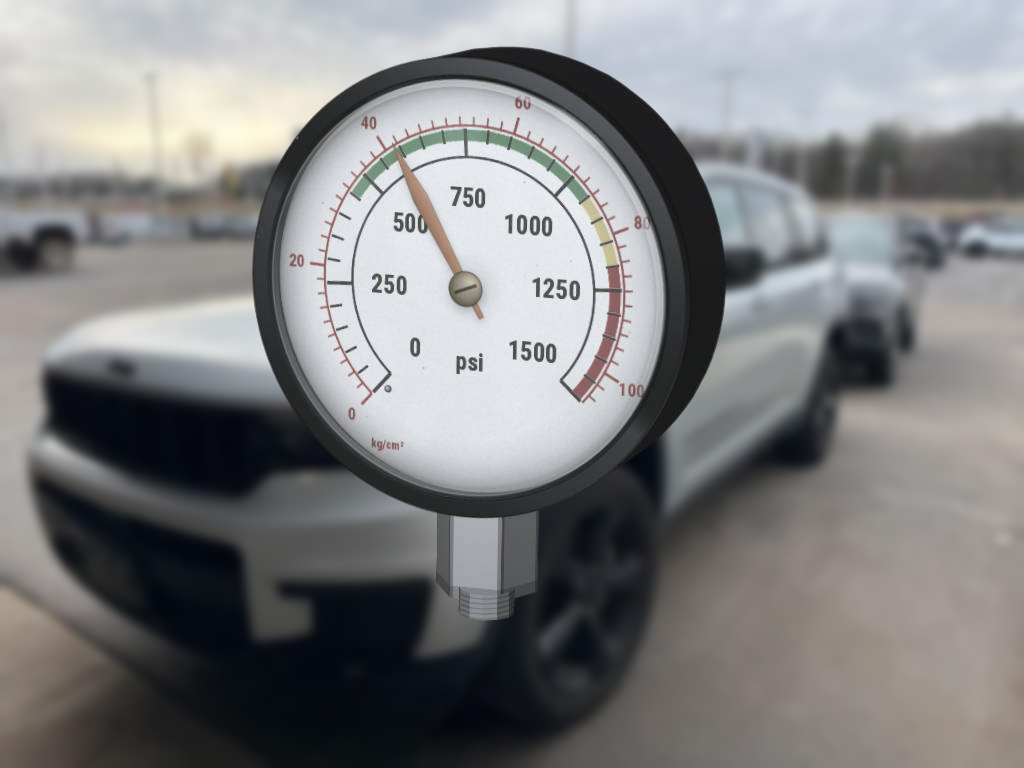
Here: 600 (psi)
